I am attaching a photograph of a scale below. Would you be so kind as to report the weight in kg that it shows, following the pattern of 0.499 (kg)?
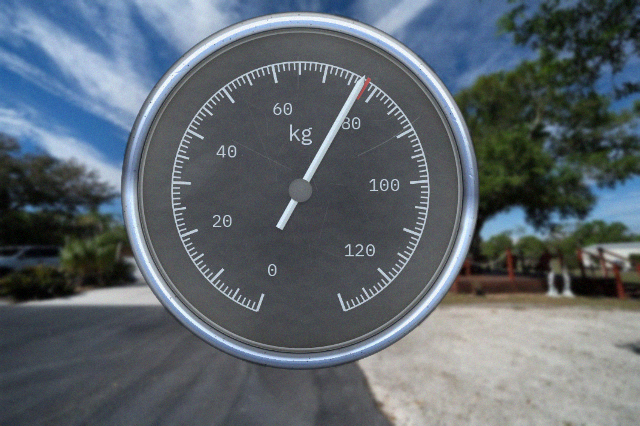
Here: 77 (kg)
